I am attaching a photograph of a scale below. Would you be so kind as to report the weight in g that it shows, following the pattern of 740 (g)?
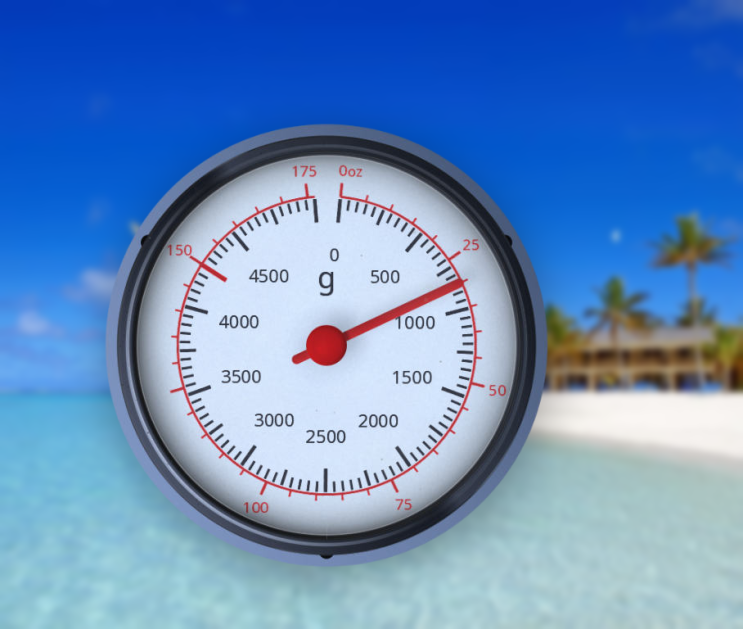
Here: 850 (g)
